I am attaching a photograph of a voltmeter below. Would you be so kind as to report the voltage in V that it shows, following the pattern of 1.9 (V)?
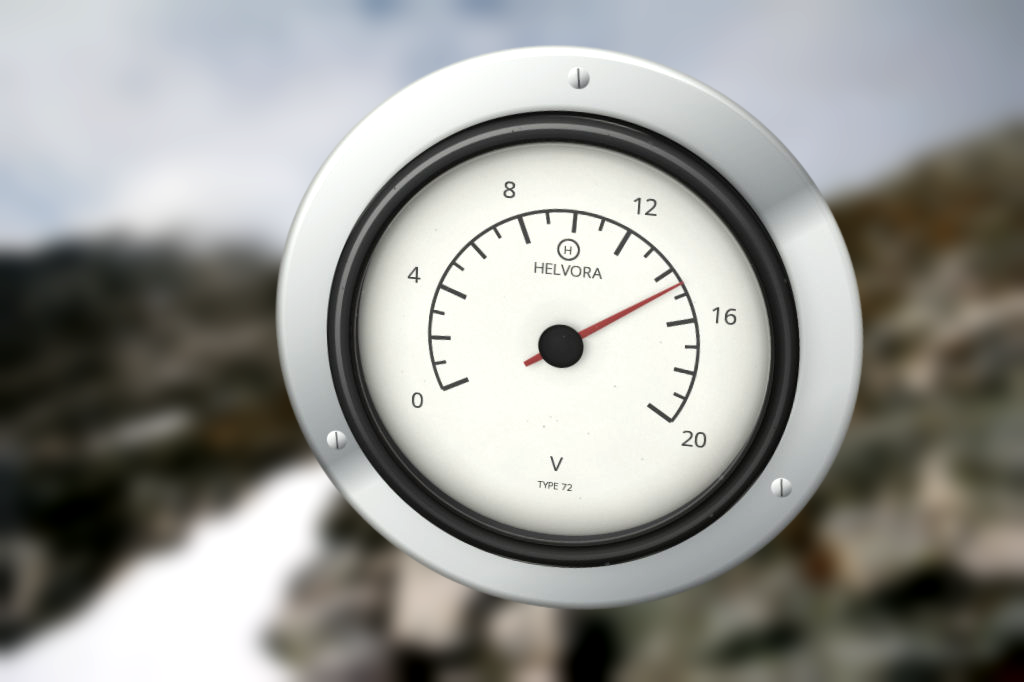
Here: 14.5 (V)
